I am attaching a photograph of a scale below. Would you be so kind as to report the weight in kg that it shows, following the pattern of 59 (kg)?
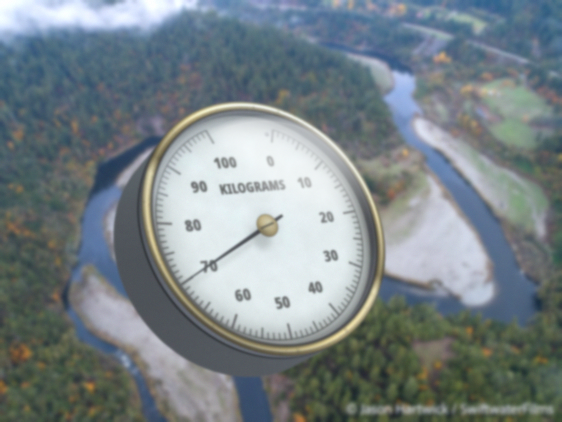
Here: 70 (kg)
